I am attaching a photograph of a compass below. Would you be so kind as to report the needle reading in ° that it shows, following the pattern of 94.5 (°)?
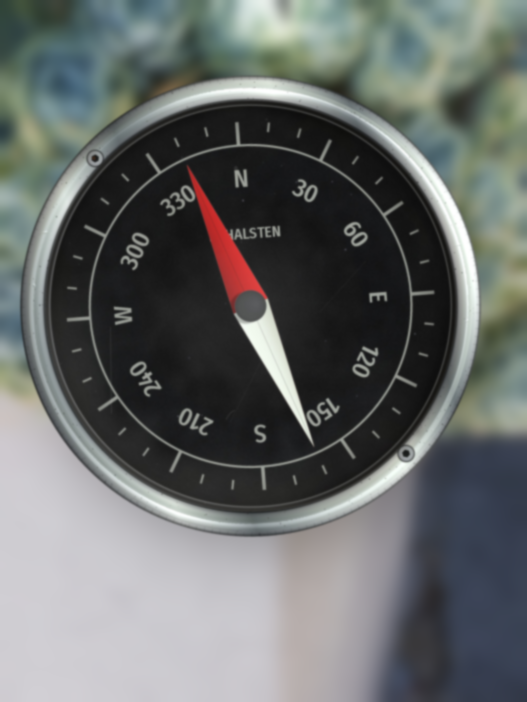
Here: 340 (°)
